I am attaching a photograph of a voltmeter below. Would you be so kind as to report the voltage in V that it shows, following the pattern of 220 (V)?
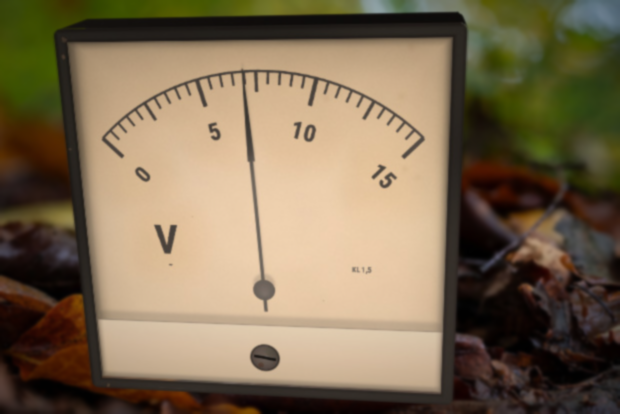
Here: 7 (V)
